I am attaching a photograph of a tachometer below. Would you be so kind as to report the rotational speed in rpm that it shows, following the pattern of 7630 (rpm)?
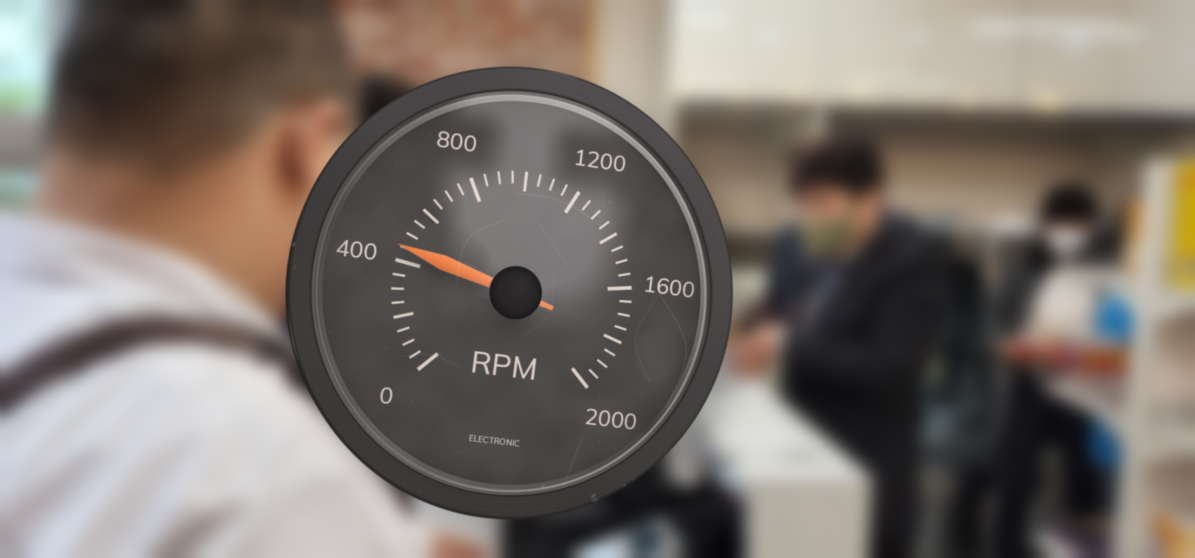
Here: 450 (rpm)
